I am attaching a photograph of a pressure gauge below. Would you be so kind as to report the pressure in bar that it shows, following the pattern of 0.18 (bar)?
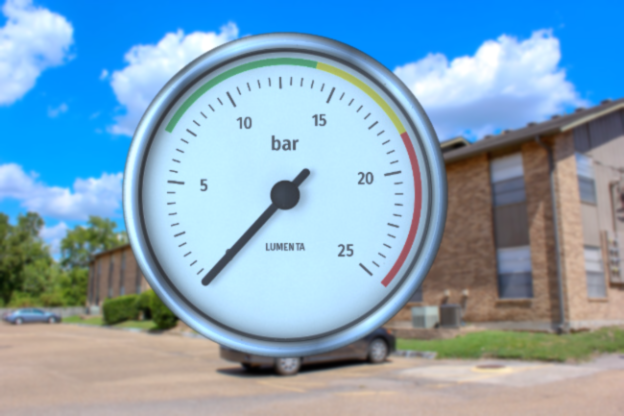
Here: 0 (bar)
